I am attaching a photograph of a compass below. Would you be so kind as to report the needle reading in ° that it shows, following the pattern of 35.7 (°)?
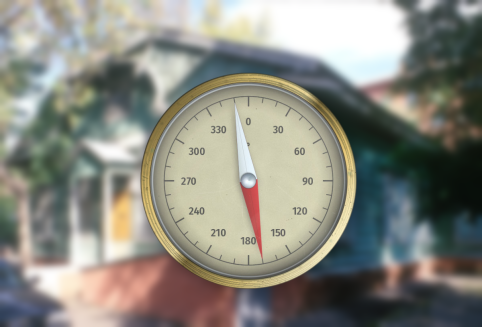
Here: 170 (°)
